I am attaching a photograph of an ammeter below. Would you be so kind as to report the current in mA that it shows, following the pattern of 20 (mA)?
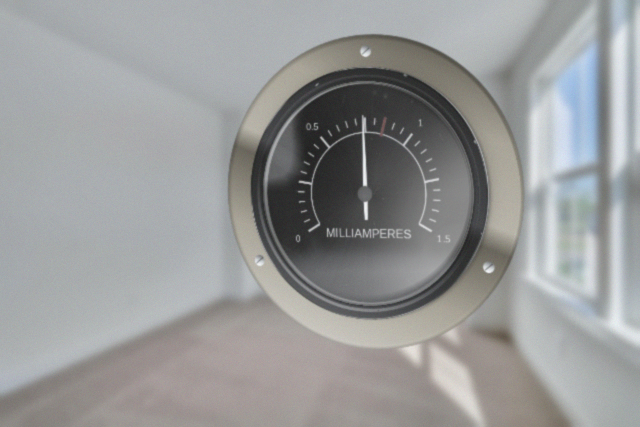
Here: 0.75 (mA)
